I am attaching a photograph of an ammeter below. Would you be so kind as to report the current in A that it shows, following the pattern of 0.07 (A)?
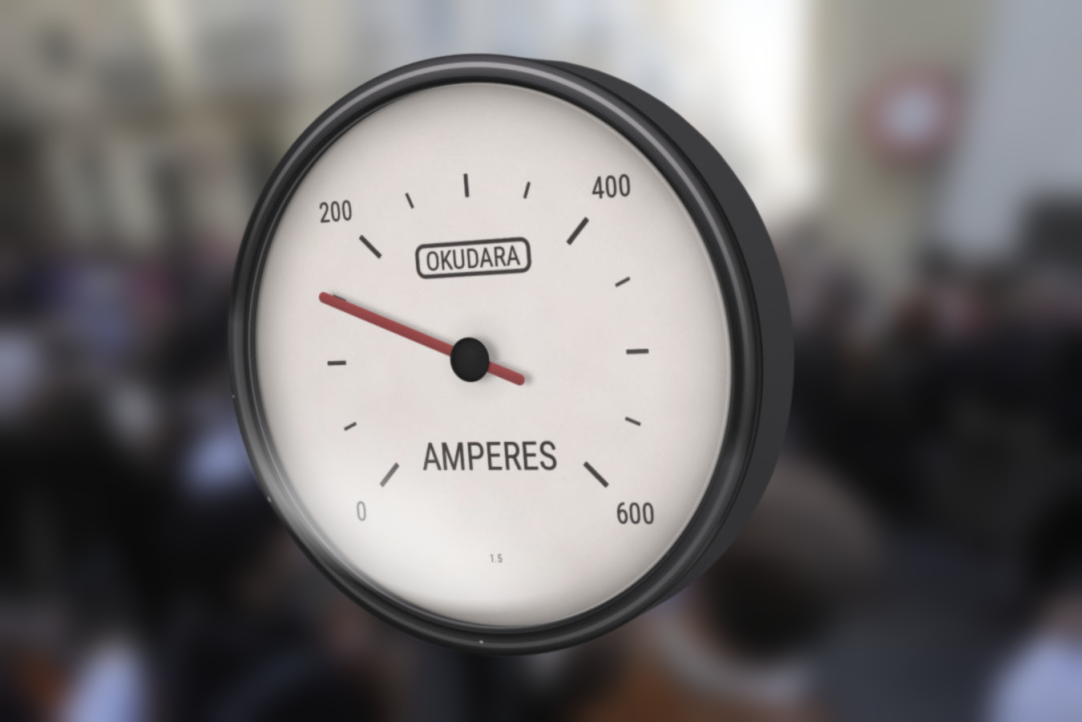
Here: 150 (A)
